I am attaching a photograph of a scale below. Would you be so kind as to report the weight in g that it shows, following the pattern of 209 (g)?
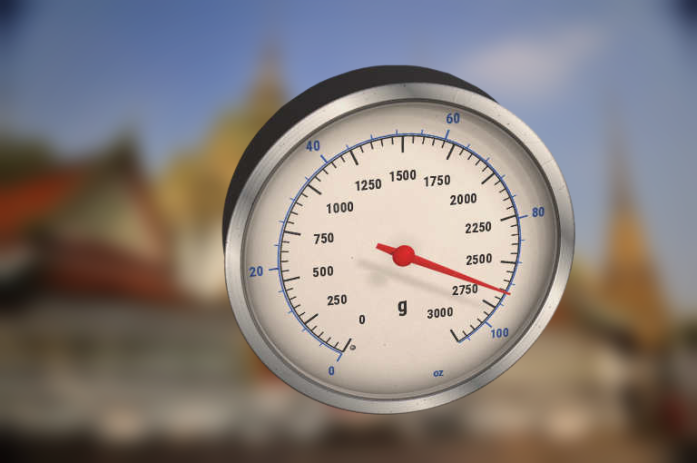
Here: 2650 (g)
